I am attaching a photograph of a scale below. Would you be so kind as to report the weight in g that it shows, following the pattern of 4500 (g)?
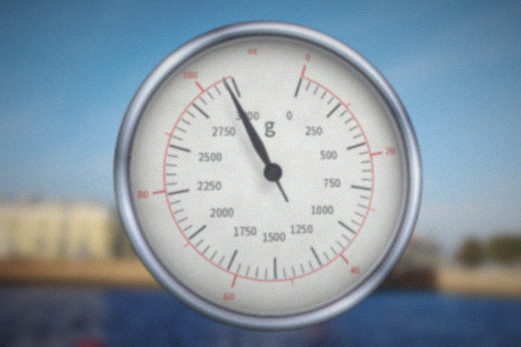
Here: 2950 (g)
